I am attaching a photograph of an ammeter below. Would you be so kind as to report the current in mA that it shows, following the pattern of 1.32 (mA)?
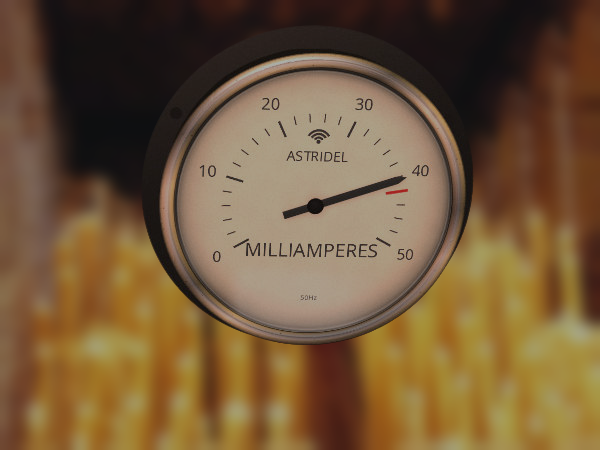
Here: 40 (mA)
